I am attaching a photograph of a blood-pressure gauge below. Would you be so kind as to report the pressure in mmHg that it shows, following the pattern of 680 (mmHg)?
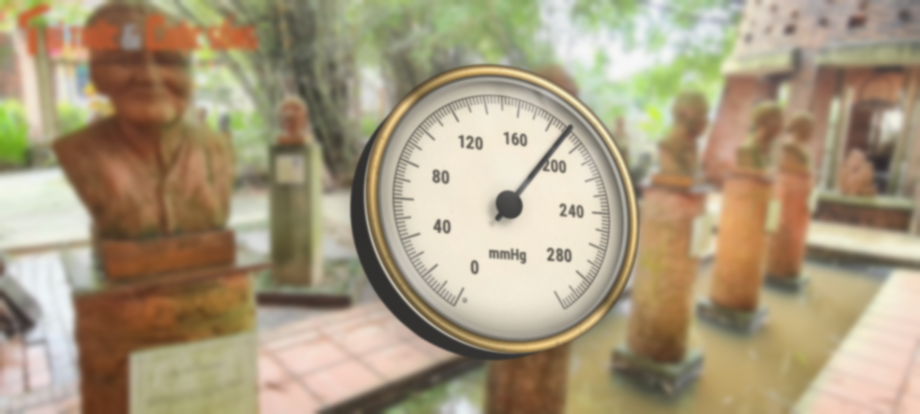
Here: 190 (mmHg)
